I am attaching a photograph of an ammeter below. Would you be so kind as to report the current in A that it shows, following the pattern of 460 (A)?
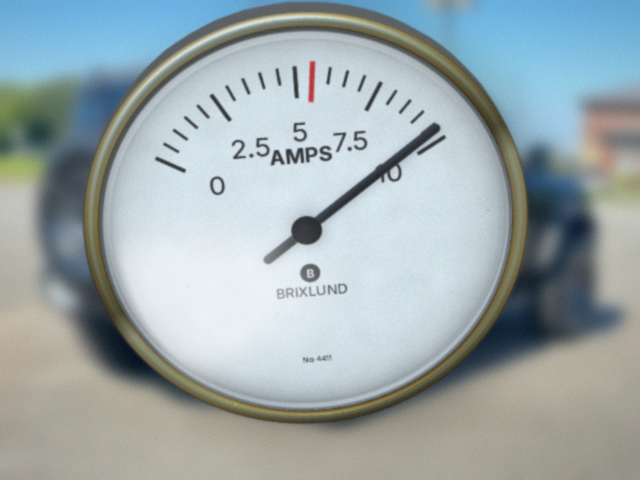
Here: 9.5 (A)
